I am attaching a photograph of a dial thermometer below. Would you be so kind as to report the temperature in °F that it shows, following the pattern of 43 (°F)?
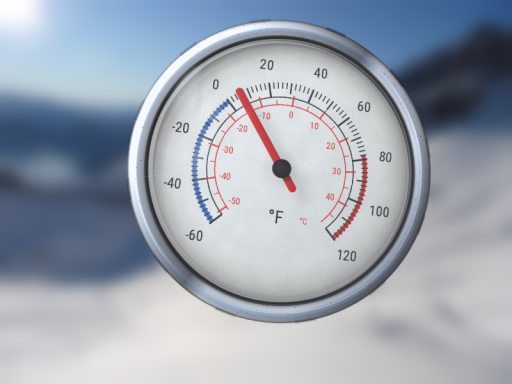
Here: 6 (°F)
